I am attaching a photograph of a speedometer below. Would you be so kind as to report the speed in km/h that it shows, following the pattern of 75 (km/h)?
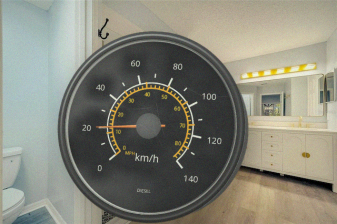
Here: 20 (km/h)
